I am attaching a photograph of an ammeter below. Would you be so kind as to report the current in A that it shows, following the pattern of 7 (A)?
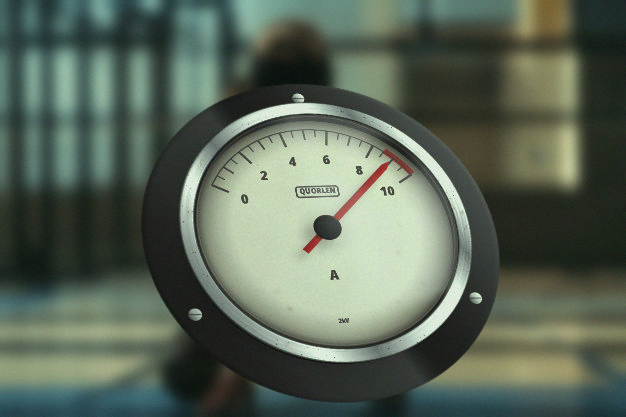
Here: 9 (A)
